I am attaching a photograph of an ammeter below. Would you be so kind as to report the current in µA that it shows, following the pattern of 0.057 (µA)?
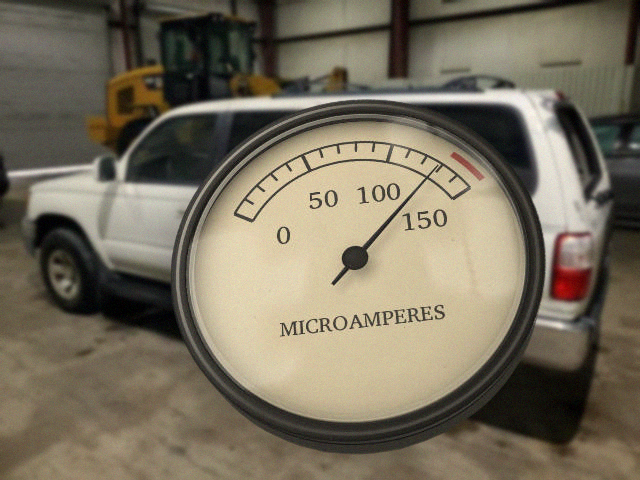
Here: 130 (µA)
